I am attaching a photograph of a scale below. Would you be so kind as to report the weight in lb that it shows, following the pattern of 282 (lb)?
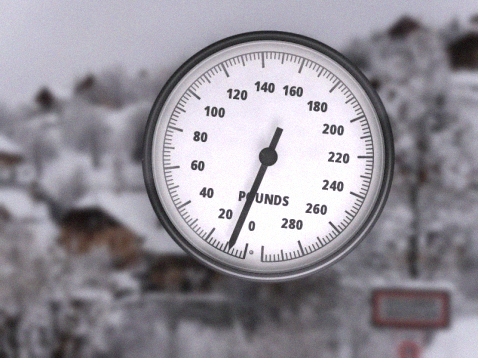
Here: 8 (lb)
